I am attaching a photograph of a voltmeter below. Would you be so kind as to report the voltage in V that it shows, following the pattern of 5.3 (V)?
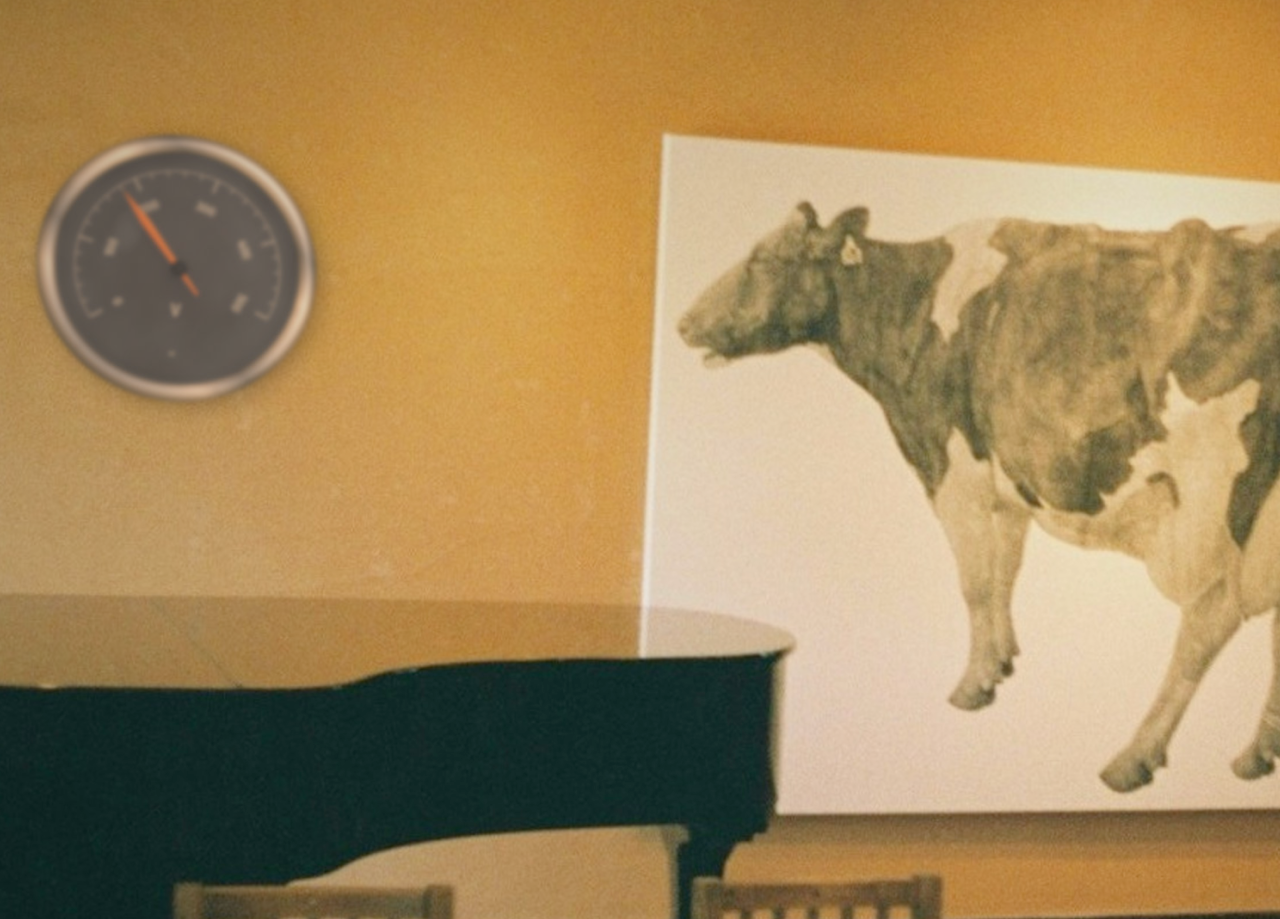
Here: 180 (V)
